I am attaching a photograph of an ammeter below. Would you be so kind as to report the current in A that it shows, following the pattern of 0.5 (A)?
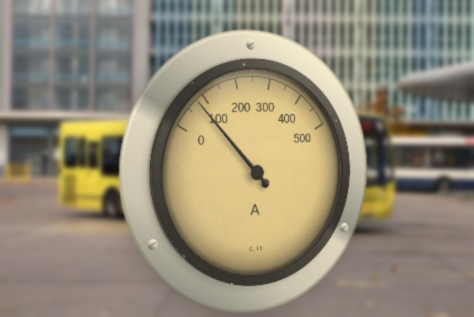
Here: 75 (A)
